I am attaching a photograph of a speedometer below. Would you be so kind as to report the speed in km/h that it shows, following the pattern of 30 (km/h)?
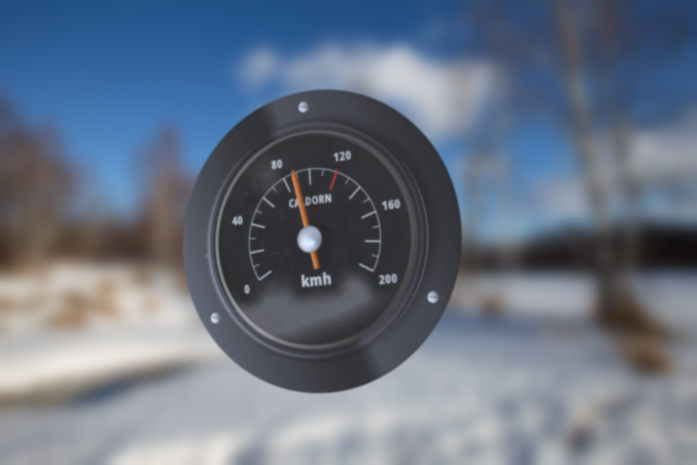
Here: 90 (km/h)
